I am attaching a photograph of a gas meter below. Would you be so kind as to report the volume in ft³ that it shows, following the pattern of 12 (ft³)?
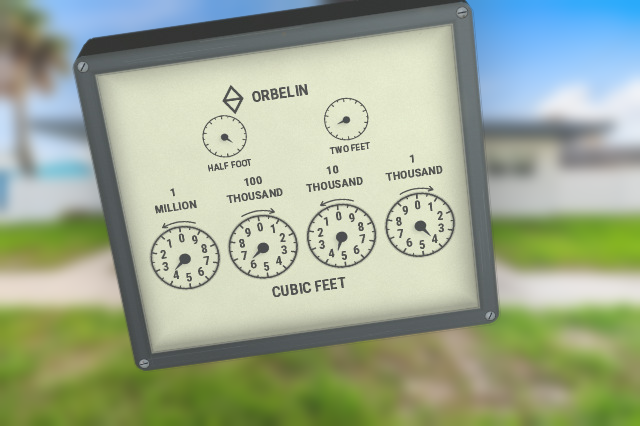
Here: 364400 (ft³)
